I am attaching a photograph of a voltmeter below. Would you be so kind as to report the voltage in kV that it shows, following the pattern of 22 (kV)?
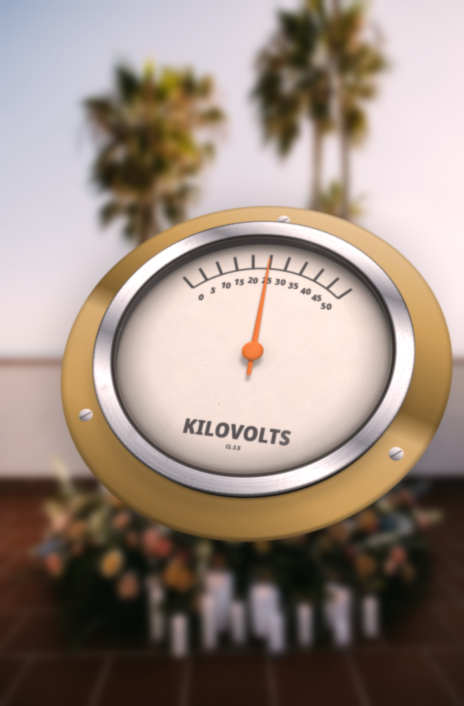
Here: 25 (kV)
